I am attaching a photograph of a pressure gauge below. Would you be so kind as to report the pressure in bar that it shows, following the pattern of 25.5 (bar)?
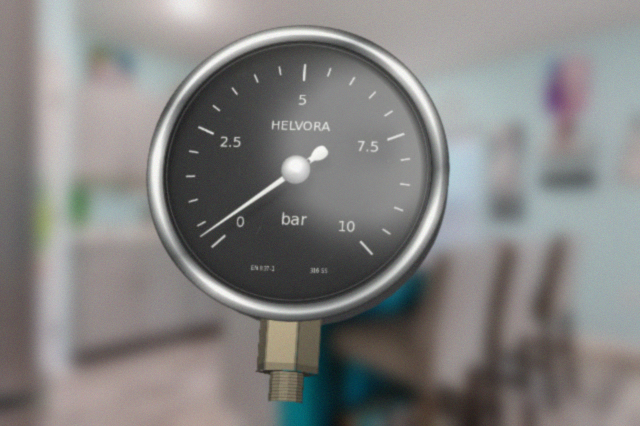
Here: 0.25 (bar)
